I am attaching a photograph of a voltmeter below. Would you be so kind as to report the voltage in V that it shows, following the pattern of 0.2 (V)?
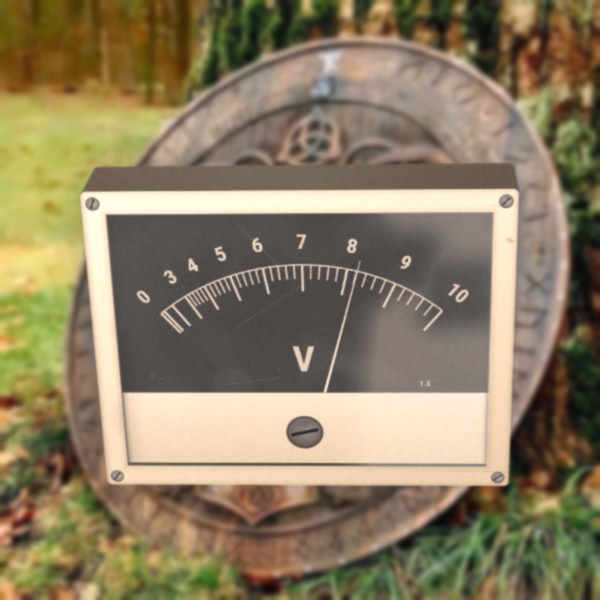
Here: 8.2 (V)
